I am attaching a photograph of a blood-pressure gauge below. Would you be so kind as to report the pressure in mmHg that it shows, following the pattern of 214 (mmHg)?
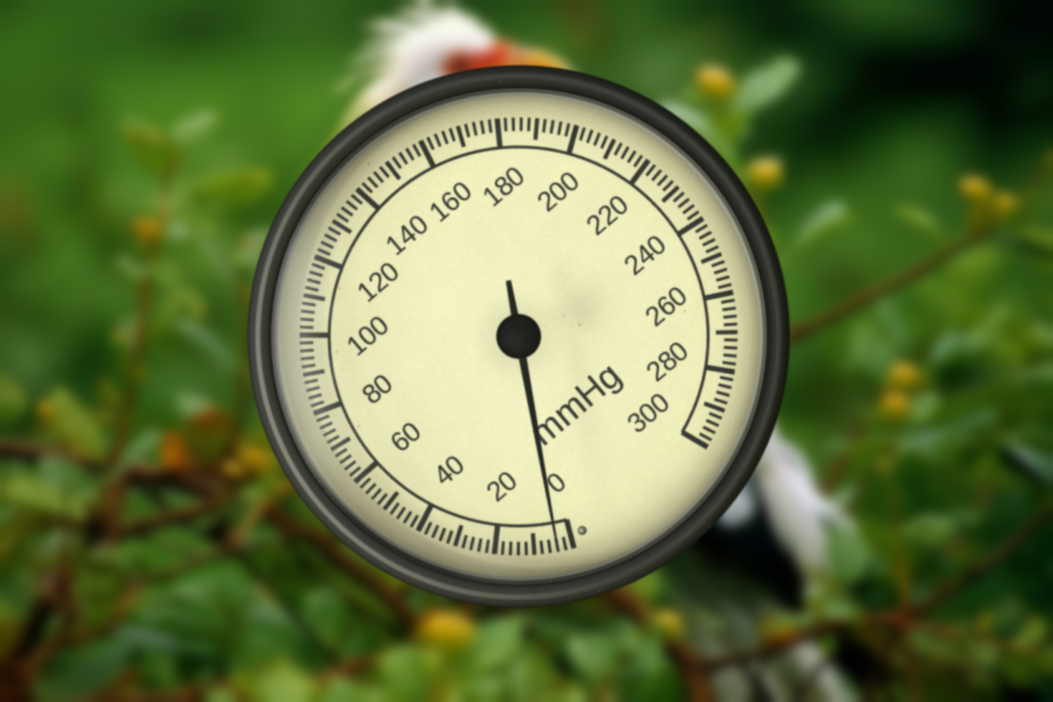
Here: 4 (mmHg)
